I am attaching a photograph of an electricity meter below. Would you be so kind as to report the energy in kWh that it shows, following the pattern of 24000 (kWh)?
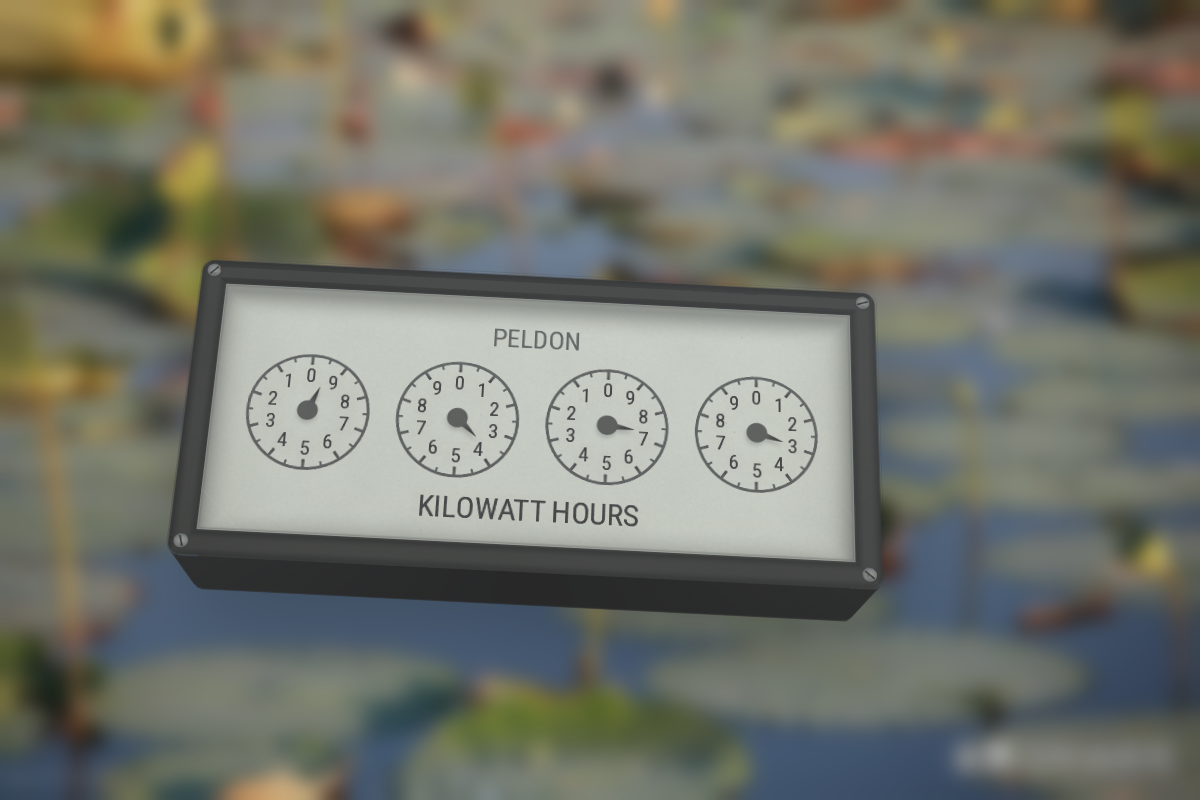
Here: 9373 (kWh)
